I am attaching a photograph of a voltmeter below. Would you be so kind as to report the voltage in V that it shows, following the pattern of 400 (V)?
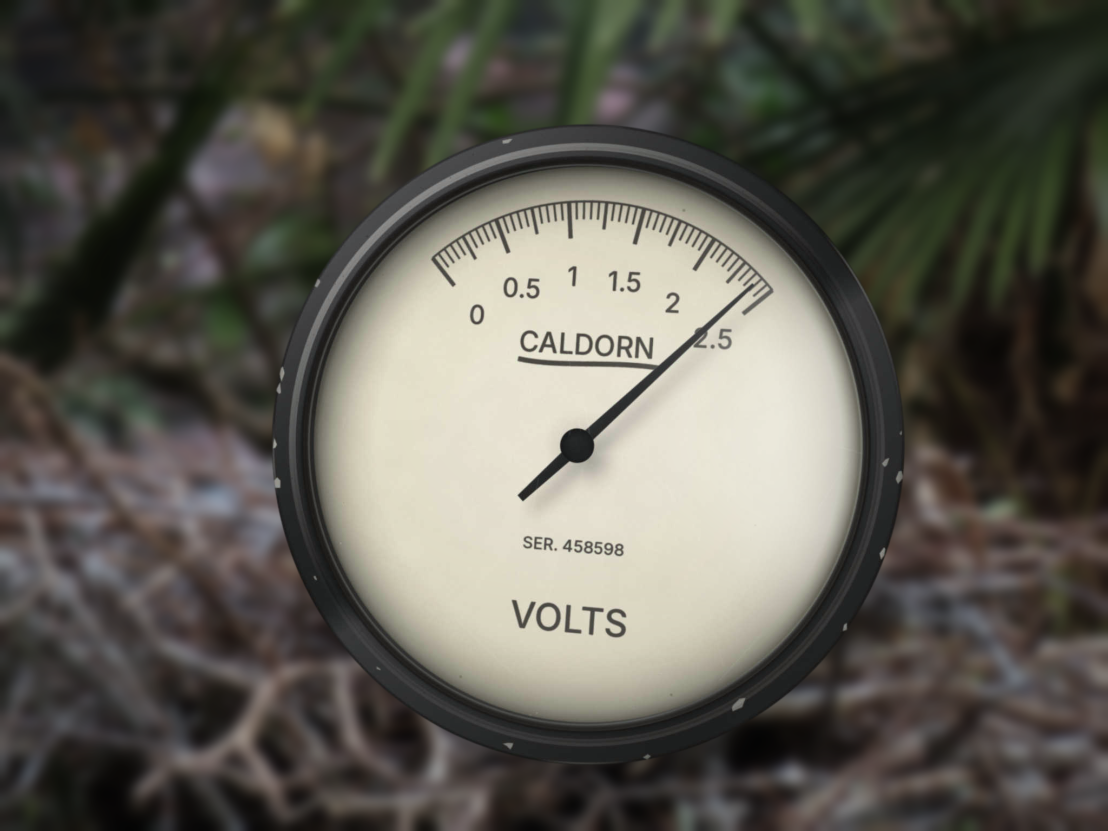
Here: 2.4 (V)
